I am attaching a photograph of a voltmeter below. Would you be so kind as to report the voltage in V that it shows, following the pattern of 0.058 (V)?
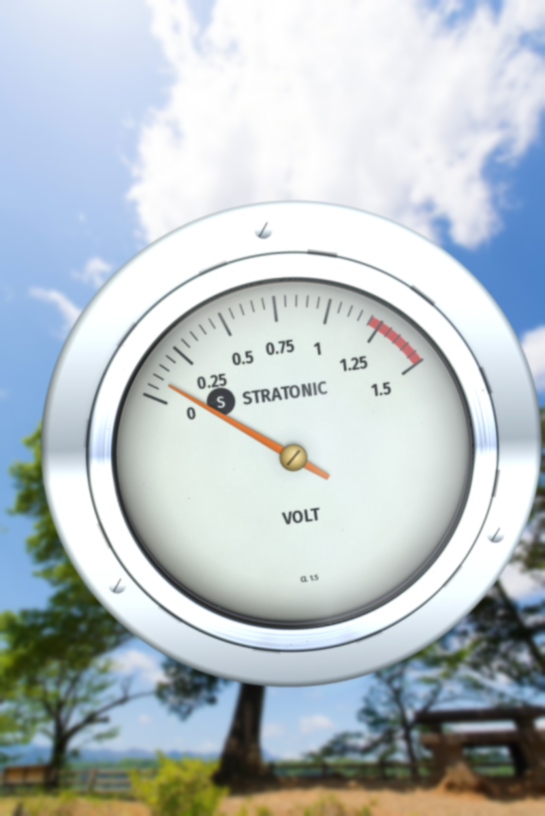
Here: 0.1 (V)
